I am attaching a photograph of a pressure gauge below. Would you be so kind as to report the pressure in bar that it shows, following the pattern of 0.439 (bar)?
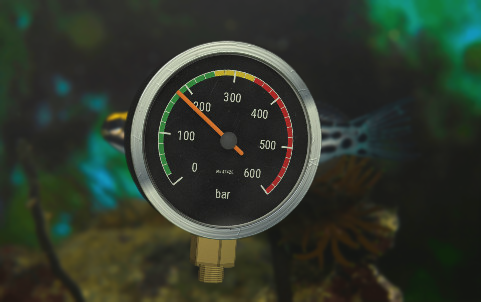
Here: 180 (bar)
